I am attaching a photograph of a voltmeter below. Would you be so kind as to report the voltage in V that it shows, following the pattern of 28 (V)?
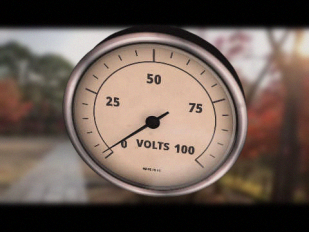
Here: 2.5 (V)
